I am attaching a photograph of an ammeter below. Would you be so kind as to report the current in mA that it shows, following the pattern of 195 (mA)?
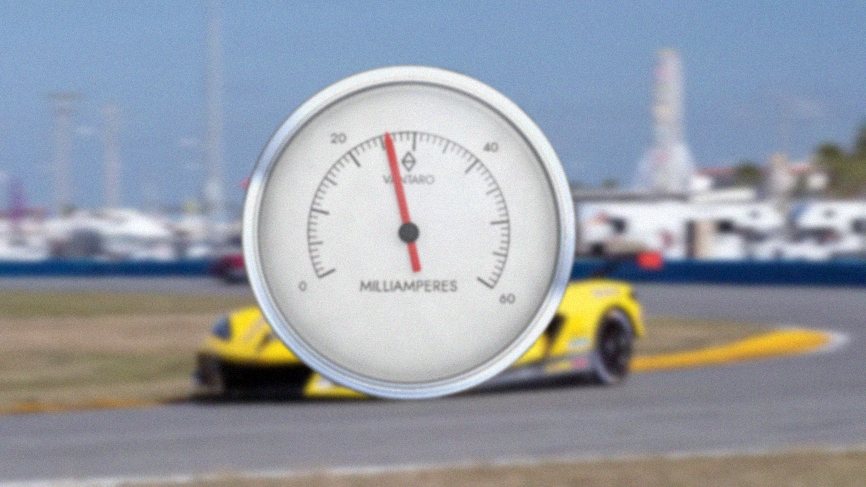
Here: 26 (mA)
